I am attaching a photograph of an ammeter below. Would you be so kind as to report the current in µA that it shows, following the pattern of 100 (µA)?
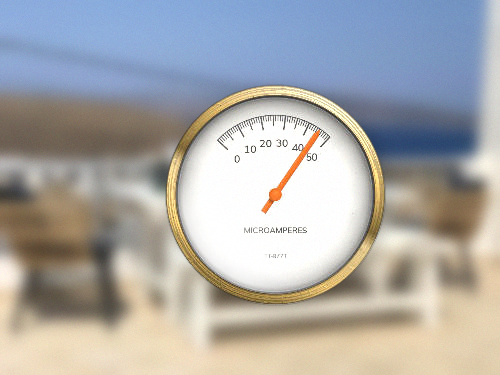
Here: 45 (µA)
